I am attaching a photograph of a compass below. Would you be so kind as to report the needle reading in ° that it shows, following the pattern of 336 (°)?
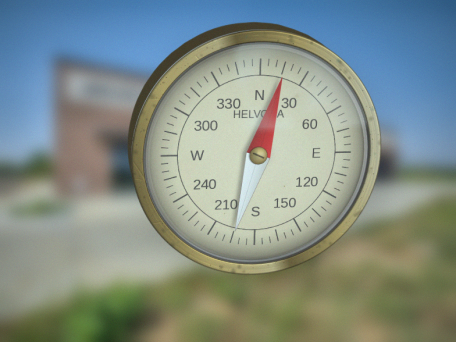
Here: 15 (°)
